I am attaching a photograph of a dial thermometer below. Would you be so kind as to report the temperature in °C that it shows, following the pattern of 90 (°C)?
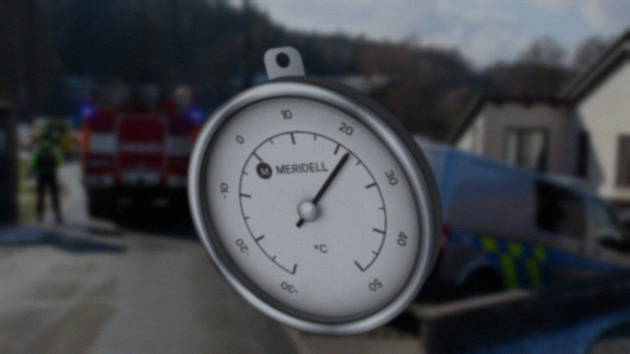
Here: 22.5 (°C)
